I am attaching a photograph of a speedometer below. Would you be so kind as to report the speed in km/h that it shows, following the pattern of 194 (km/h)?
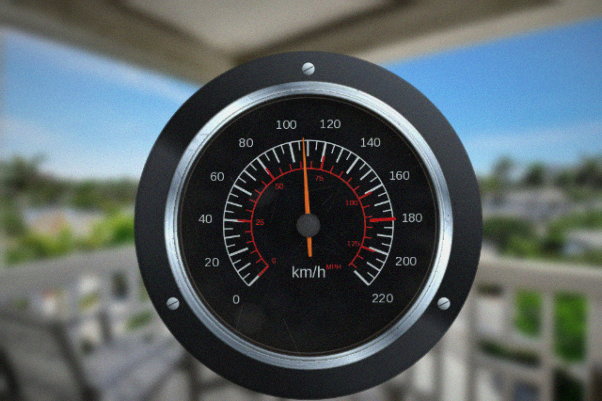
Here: 107.5 (km/h)
